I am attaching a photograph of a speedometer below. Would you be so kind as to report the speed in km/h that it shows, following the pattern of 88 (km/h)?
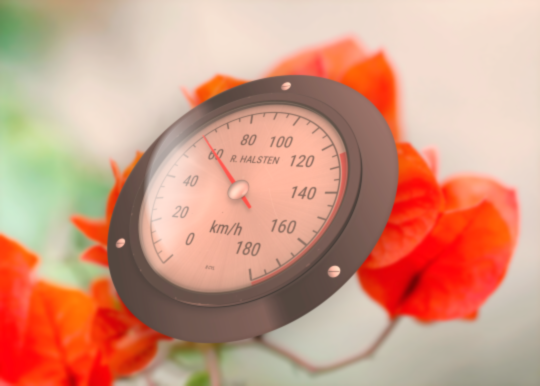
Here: 60 (km/h)
